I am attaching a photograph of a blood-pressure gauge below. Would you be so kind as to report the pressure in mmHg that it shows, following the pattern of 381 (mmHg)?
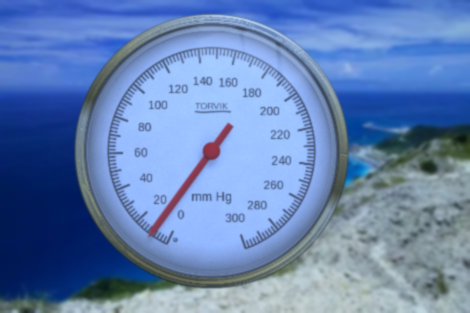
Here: 10 (mmHg)
